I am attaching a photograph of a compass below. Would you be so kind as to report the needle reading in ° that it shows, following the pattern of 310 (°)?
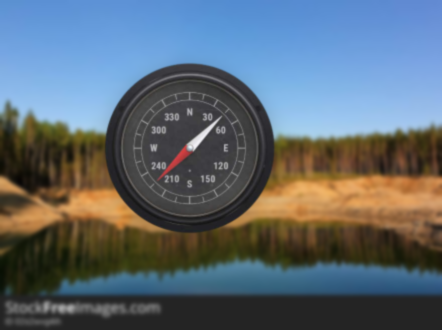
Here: 225 (°)
